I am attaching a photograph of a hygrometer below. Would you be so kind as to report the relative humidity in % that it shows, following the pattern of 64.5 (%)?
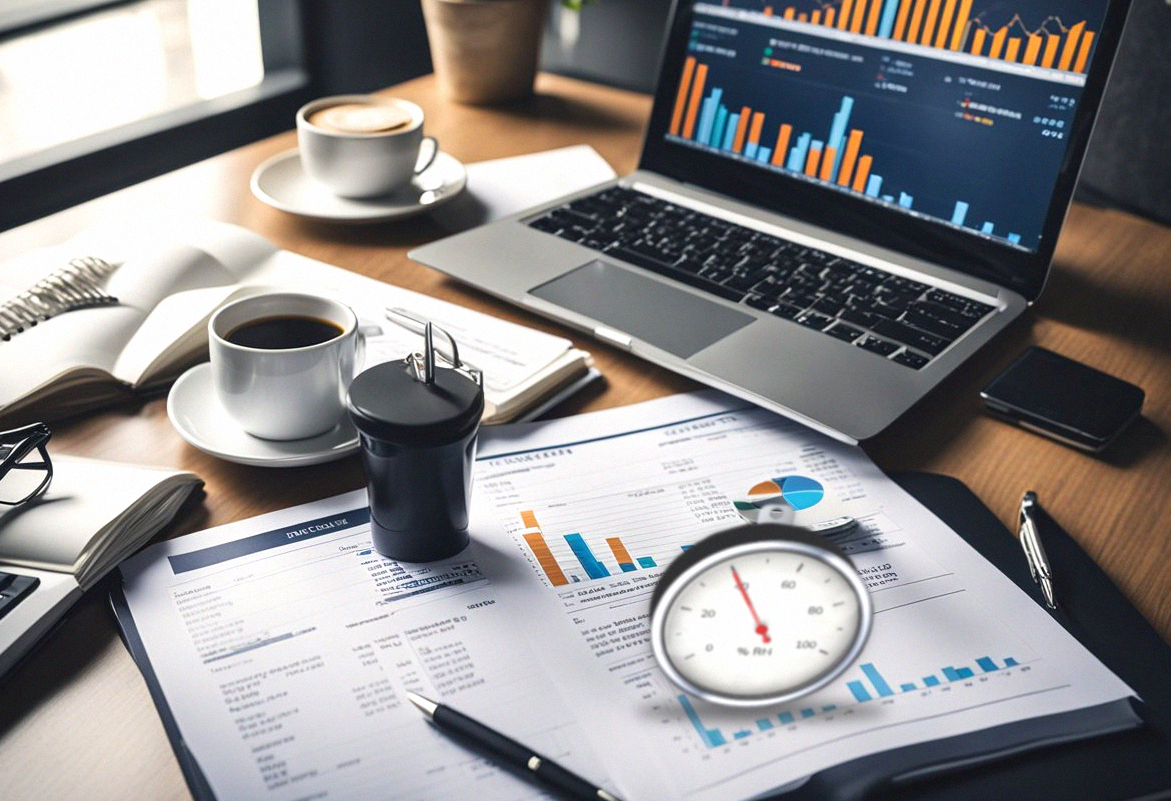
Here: 40 (%)
